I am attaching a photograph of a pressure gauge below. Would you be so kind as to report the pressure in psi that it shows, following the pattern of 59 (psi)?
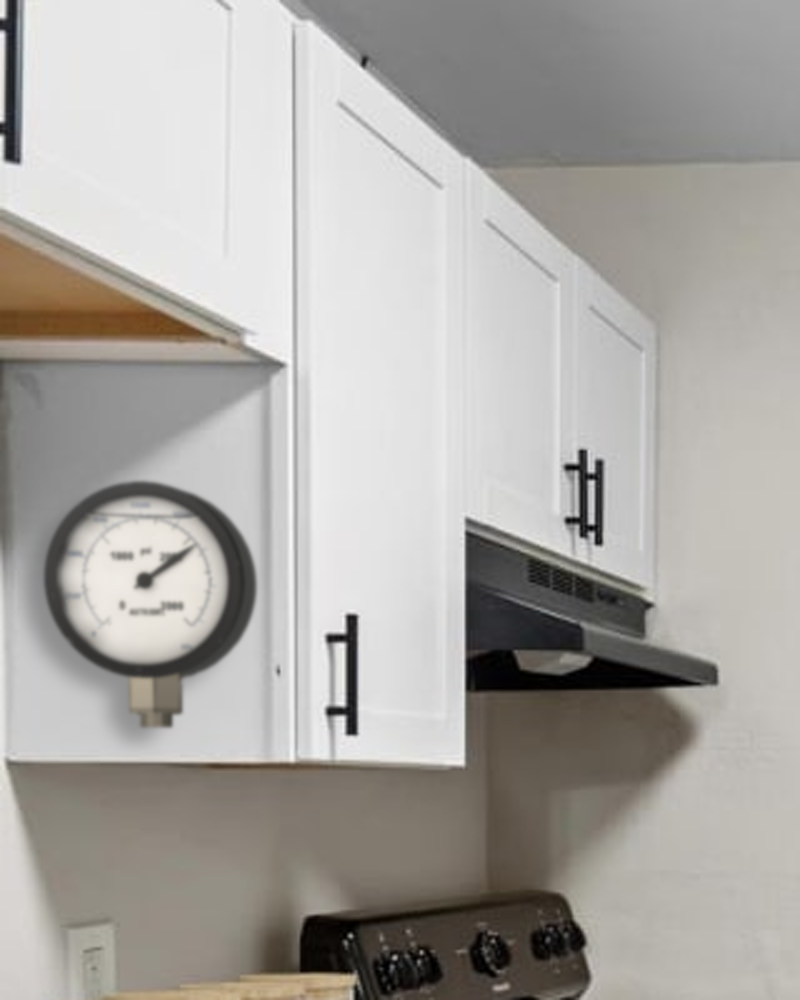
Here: 2100 (psi)
